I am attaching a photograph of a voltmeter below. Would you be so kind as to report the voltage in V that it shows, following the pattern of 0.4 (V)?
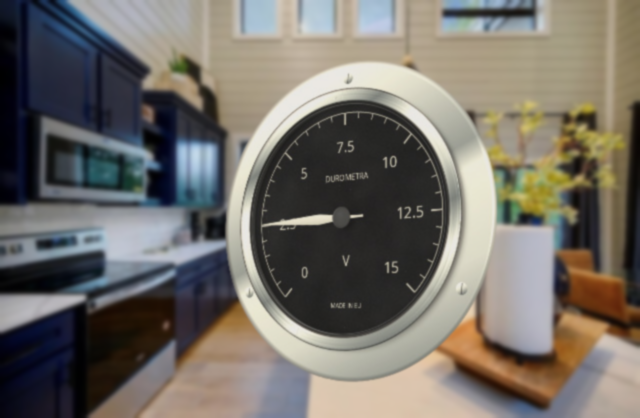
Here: 2.5 (V)
